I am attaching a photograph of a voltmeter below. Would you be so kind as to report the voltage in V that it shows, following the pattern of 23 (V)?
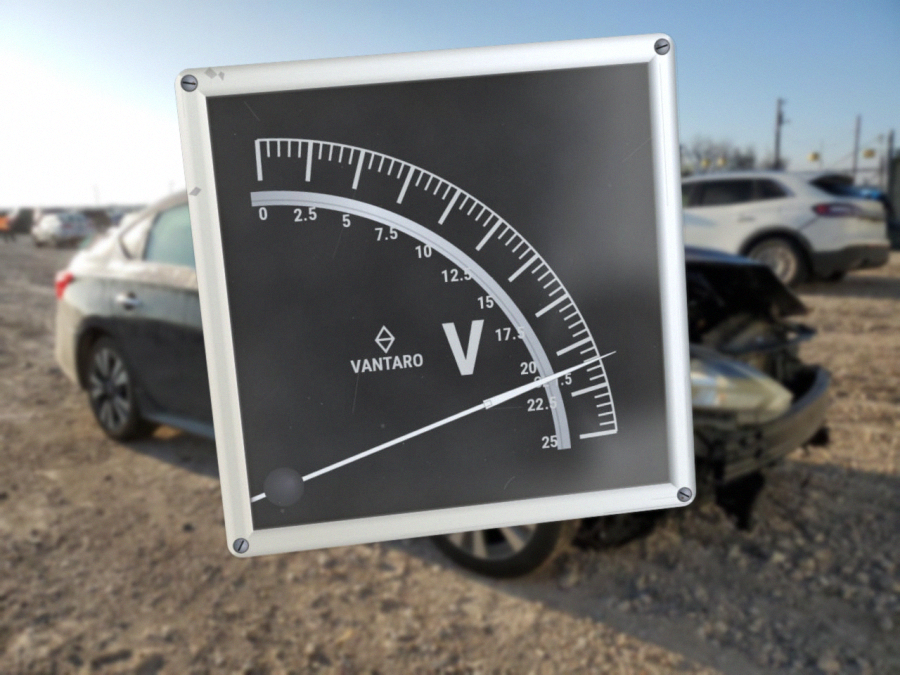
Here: 21 (V)
